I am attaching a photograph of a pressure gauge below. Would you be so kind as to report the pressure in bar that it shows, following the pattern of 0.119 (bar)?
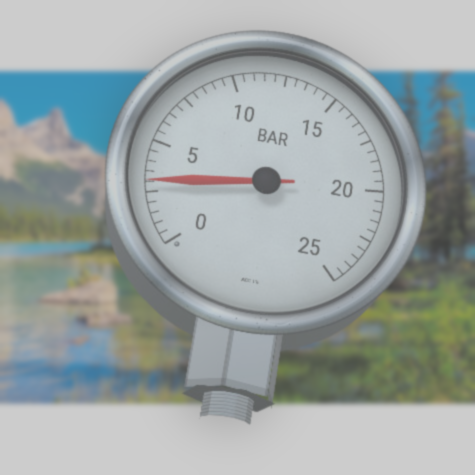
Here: 3 (bar)
